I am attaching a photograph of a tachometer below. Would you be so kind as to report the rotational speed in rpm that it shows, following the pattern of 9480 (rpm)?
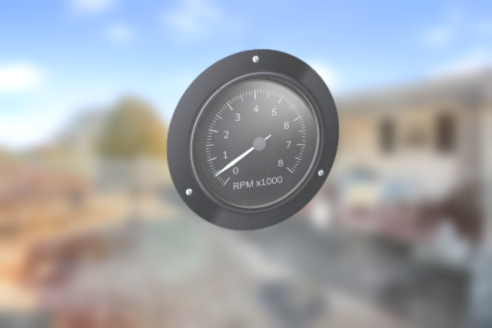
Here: 500 (rpm)
